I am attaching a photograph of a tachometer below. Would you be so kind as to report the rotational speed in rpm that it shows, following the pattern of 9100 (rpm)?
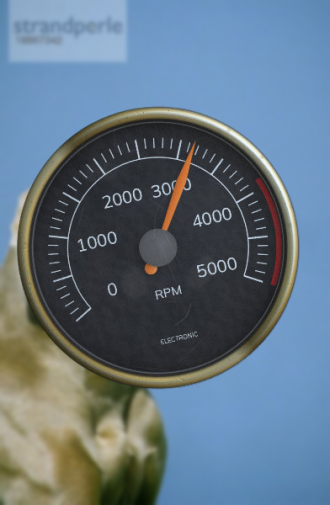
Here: 3150 (rpm)
